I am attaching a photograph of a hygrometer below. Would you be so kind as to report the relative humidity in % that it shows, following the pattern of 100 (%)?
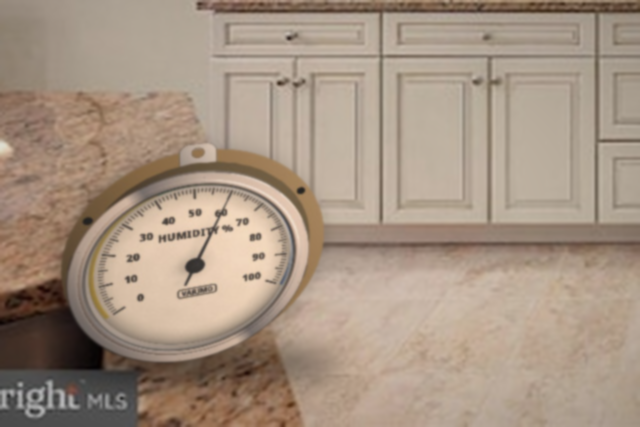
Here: 60 (%)
